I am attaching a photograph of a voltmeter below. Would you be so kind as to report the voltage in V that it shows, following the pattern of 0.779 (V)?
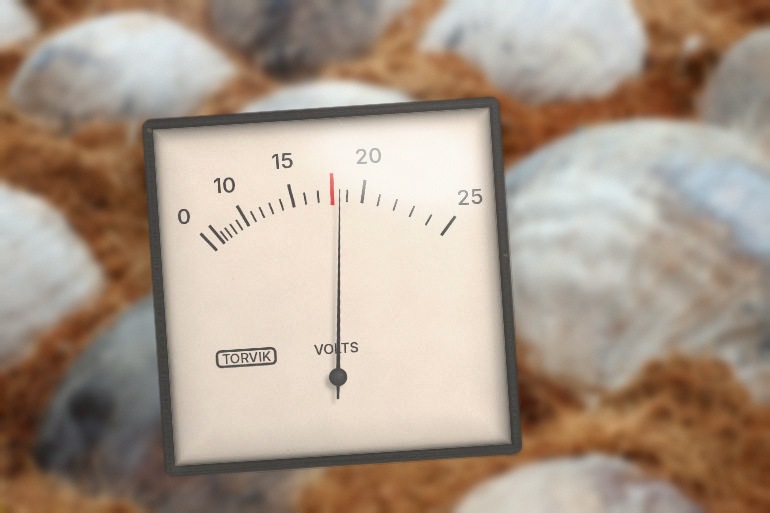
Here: 18.5 (V)
